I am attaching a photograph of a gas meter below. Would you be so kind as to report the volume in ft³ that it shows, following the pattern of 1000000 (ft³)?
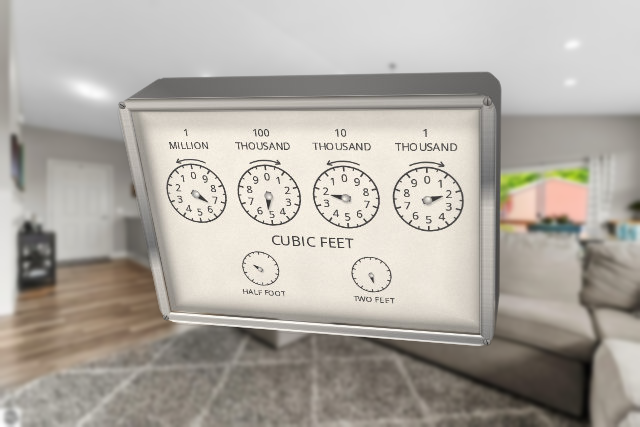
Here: 652200 (ft³)
